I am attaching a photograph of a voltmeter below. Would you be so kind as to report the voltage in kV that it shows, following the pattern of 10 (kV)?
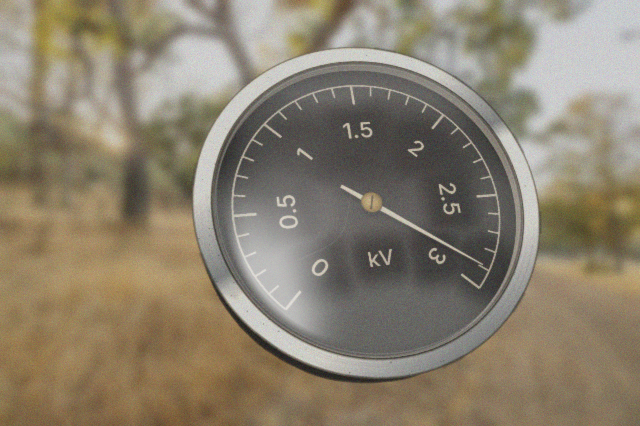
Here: 2.9 (kV)
